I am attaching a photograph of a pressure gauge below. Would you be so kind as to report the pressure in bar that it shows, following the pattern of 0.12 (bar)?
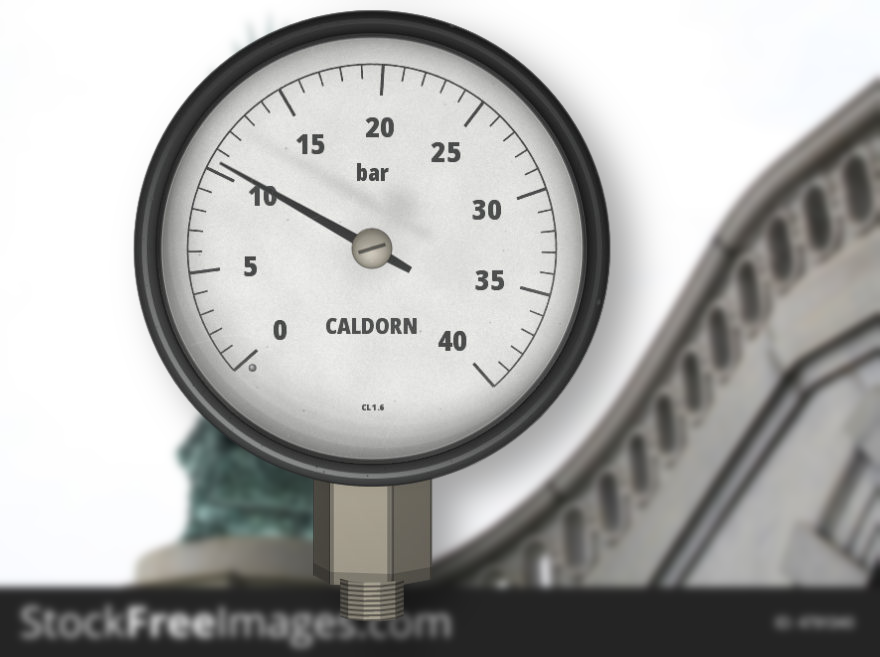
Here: 10.5 (bar)
